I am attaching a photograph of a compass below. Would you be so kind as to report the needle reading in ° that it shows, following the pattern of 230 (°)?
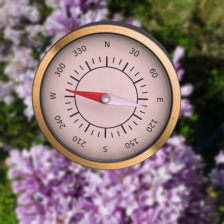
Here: 280 (°)
